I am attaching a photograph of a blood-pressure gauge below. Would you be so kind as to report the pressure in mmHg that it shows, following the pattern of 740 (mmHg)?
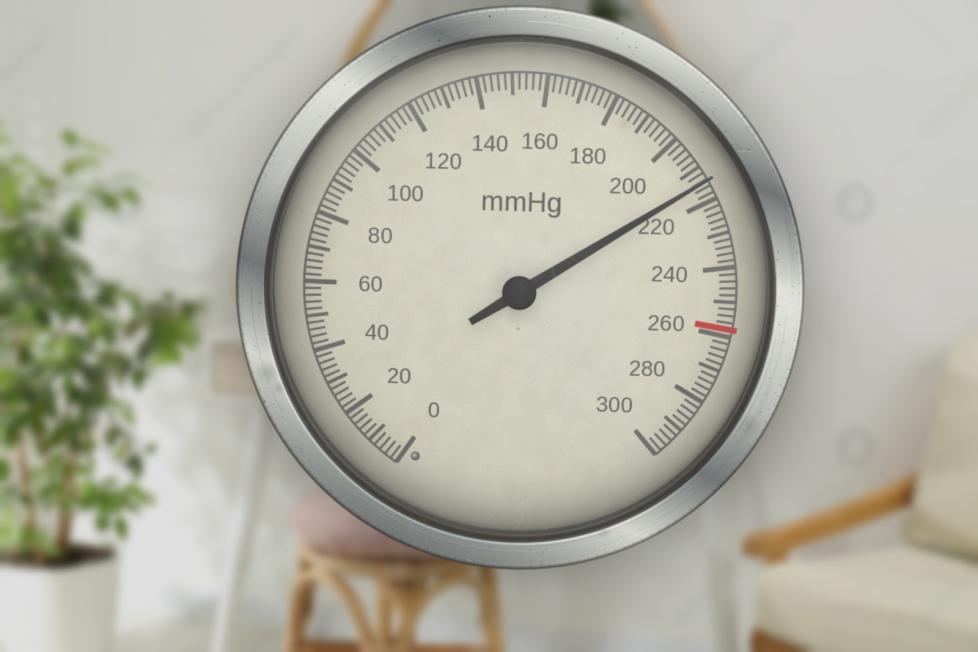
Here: 214 (mmHg)
